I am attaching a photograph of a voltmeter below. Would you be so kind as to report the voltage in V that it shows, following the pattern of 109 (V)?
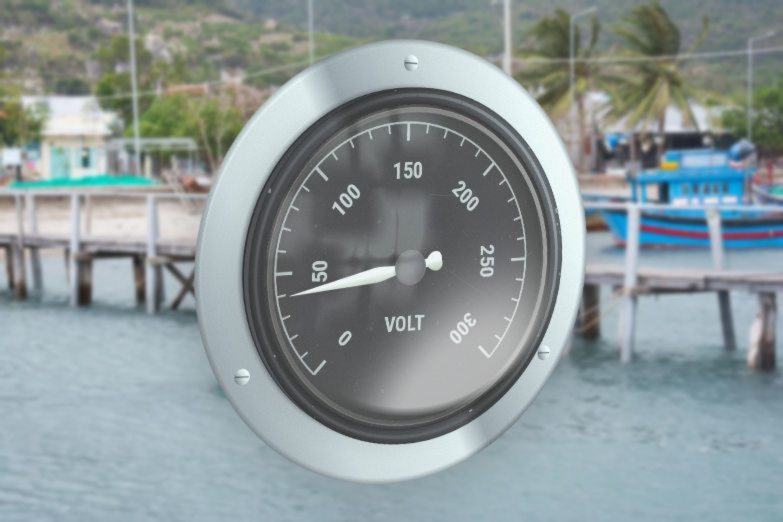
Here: 40 (V)
